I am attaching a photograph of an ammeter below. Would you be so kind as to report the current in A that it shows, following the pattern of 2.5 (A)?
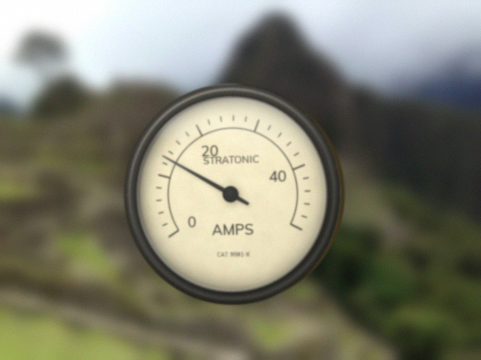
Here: 13 (A)
